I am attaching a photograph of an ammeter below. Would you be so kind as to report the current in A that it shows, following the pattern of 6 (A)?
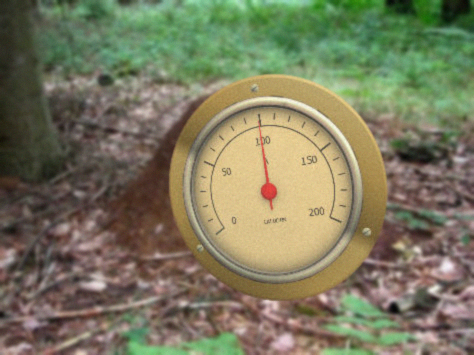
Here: 100 (A)
